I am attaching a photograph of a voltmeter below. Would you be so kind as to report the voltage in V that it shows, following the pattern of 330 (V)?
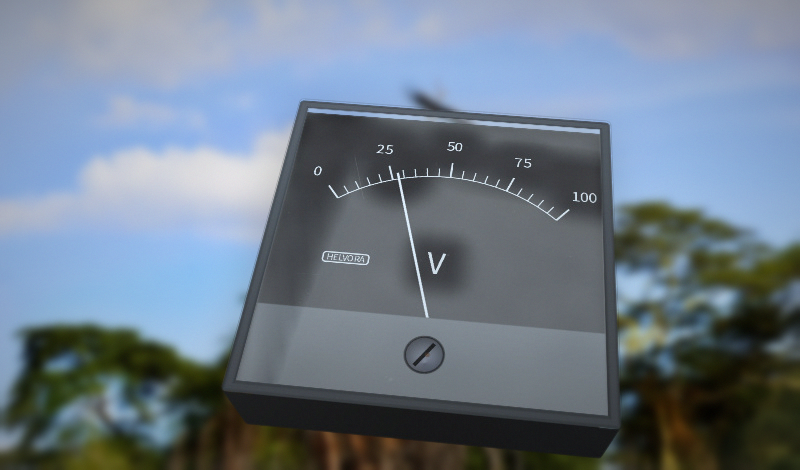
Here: 27.5 (V)
